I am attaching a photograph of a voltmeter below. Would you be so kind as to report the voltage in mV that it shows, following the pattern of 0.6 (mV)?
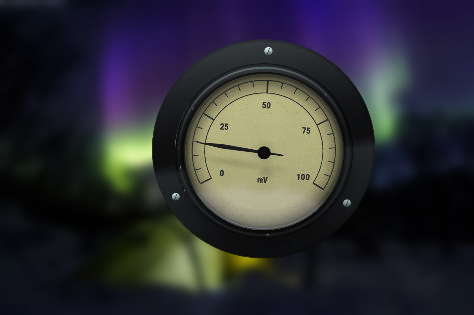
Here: 15 (mV)
